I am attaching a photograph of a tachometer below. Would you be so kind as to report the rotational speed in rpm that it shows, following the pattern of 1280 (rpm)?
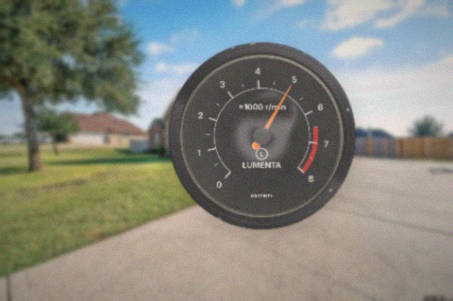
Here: 5000 (rpm)
